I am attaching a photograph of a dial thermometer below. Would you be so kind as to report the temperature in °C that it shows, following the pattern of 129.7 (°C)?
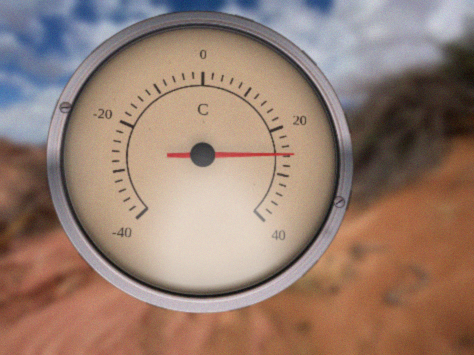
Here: 26 (°C)
